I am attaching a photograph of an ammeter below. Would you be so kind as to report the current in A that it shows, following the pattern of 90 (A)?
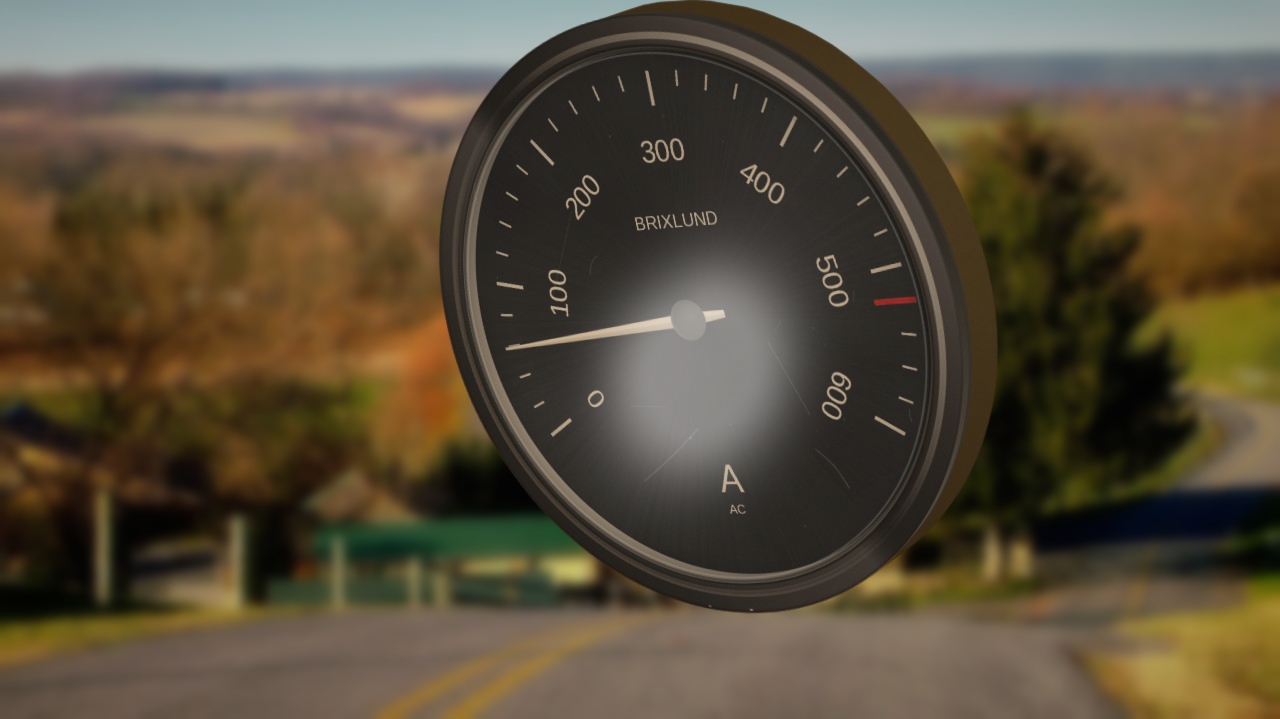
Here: 60 (A)
